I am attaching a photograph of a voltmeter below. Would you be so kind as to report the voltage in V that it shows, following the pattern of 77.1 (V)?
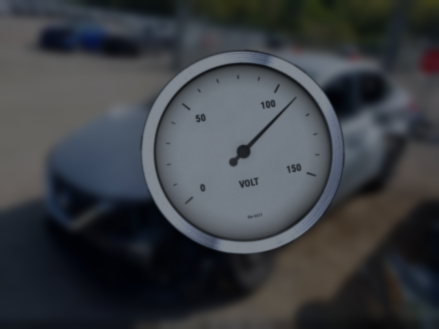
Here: 110 (V)
